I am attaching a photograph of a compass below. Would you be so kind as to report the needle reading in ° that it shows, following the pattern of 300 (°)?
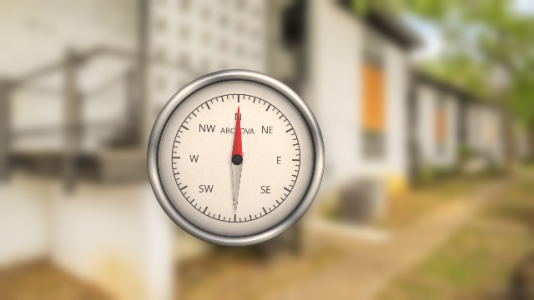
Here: 0 (°)
